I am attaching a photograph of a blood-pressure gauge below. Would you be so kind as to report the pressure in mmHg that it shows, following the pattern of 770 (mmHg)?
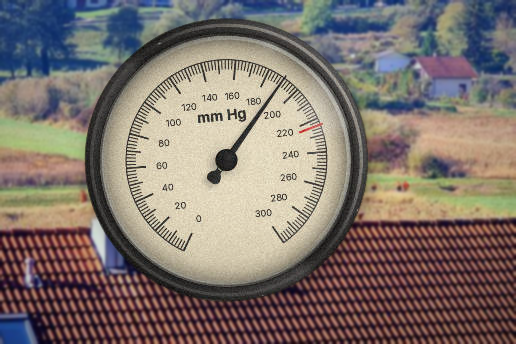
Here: 190 (mmHg)
